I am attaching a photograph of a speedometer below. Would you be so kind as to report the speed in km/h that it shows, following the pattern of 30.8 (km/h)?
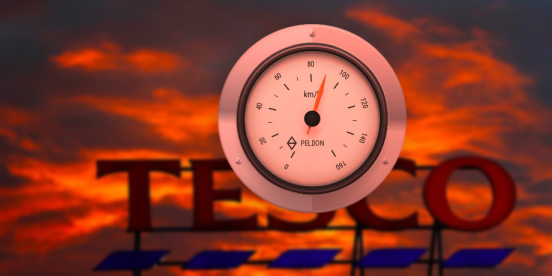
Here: 90 (km/h)
